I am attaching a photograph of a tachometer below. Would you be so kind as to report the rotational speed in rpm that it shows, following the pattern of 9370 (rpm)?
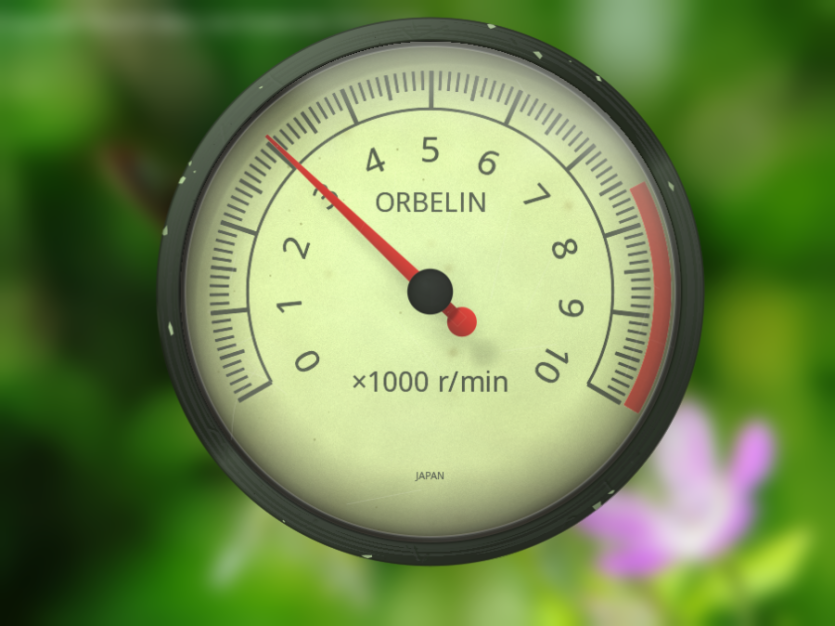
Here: 3050 (rpm)
